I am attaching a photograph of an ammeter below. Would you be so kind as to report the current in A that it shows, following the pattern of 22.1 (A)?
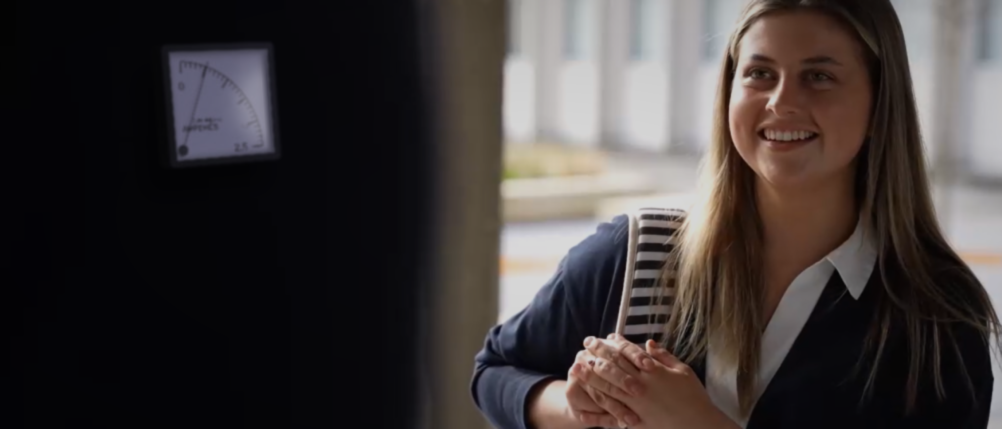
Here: 0.5 (A)
